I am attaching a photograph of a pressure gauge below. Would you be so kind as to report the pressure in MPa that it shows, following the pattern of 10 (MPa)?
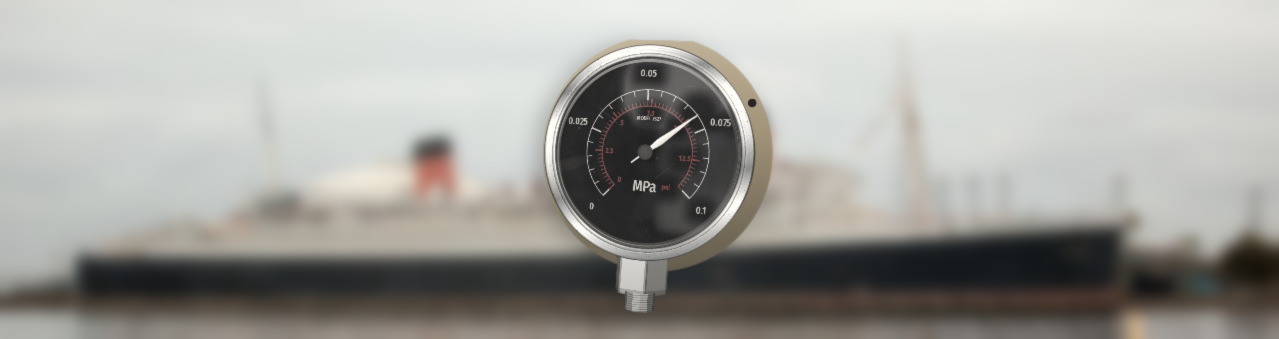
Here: 0.07 (MPa)
